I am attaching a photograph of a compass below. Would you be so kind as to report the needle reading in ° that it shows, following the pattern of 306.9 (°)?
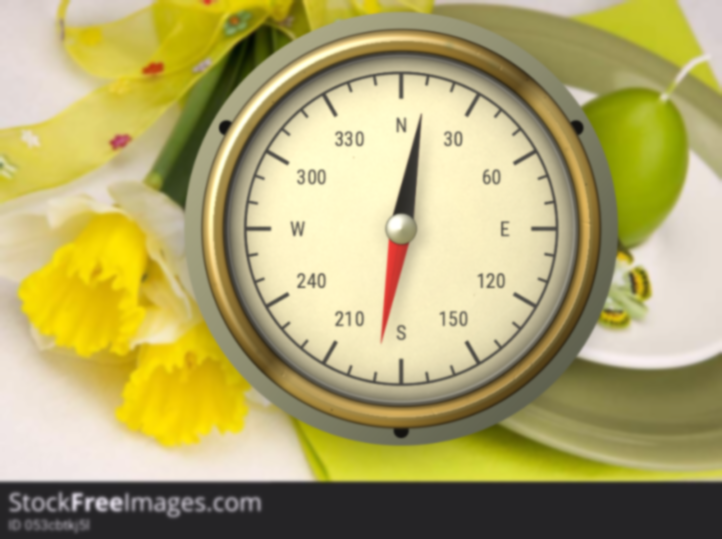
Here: 190 (°)
